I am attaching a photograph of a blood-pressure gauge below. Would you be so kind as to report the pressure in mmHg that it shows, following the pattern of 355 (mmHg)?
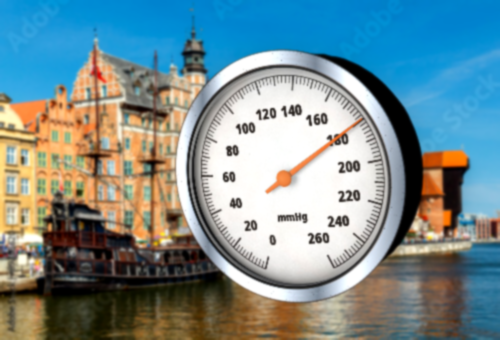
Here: 180 (mmHg)
